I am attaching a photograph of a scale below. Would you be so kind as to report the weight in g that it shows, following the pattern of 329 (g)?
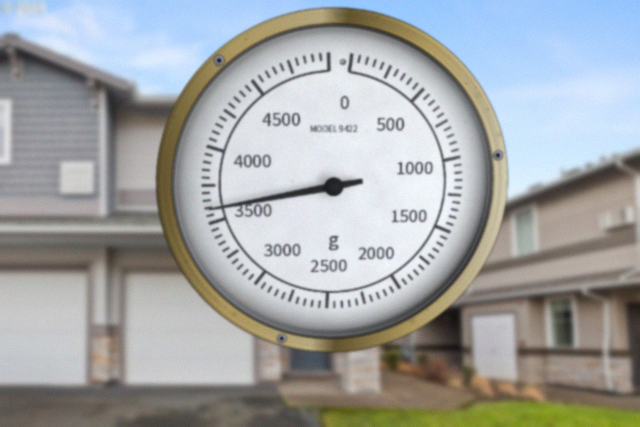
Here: 3600 (g)
